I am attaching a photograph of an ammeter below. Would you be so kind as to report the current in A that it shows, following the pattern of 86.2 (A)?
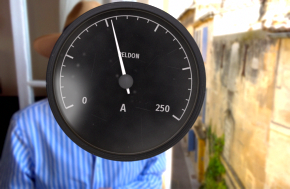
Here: 105 (A)
